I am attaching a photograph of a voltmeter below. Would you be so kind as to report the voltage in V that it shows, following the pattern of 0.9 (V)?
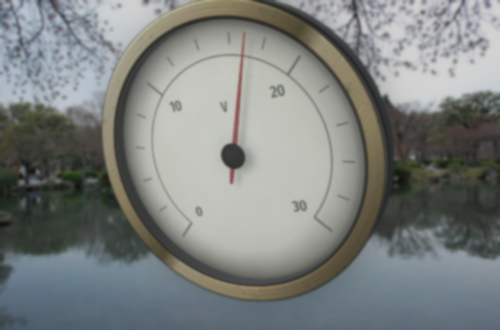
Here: 17 (V)
